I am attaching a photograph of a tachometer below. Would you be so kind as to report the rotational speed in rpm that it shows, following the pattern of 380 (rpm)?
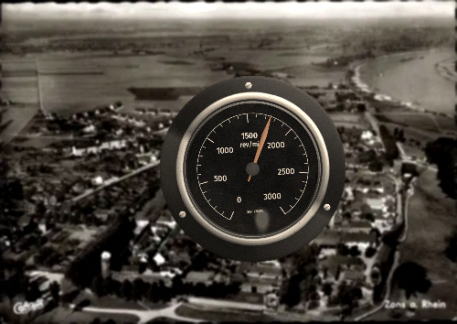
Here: 1750 (rpm)
